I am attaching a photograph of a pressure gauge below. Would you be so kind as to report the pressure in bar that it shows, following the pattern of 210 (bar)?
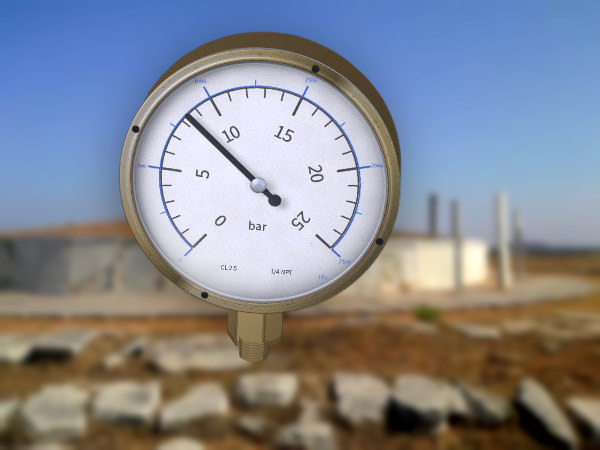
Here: 8.5 (bar)
